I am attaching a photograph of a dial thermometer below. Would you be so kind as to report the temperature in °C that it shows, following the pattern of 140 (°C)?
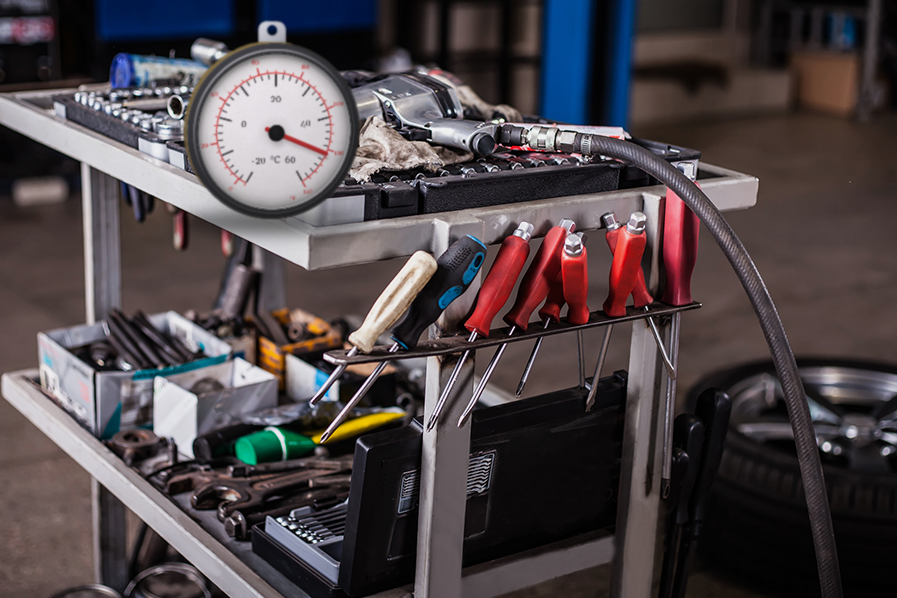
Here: 50 (°C)
